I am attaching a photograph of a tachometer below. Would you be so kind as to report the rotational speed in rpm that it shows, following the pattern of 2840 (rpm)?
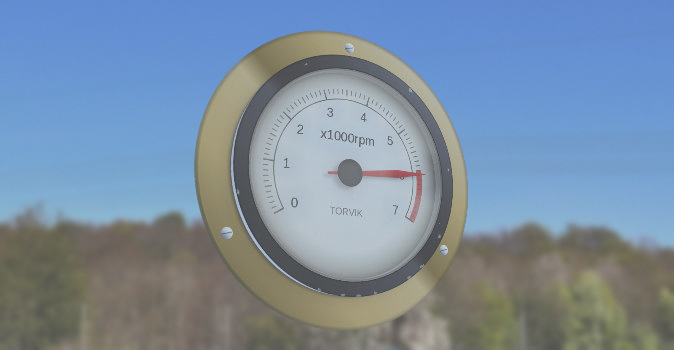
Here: 6000 (rpm)
